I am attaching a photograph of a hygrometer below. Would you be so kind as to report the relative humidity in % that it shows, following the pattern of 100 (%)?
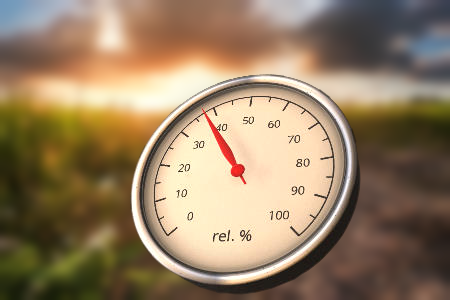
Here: 37.5 (%)
